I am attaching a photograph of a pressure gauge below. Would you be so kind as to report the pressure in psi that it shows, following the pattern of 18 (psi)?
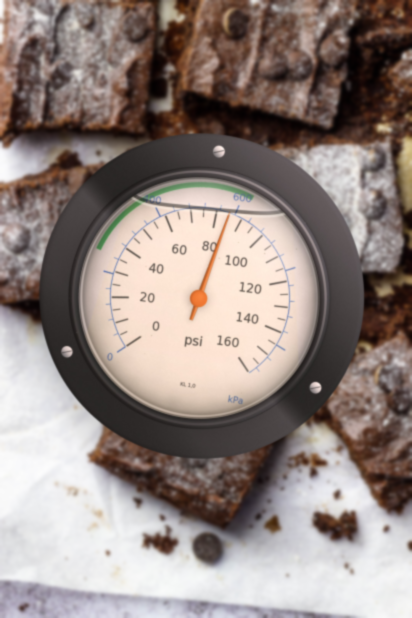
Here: 85 (psi)
